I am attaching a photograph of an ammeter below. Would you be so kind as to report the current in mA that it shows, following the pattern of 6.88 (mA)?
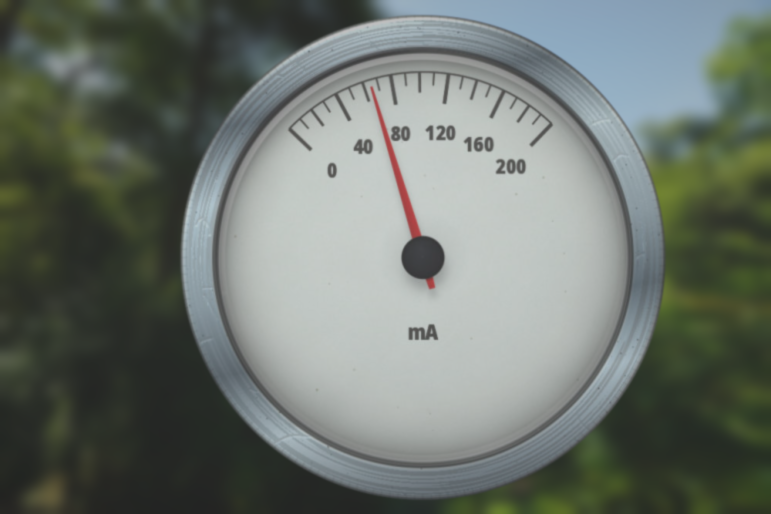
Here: 65 (mA)
